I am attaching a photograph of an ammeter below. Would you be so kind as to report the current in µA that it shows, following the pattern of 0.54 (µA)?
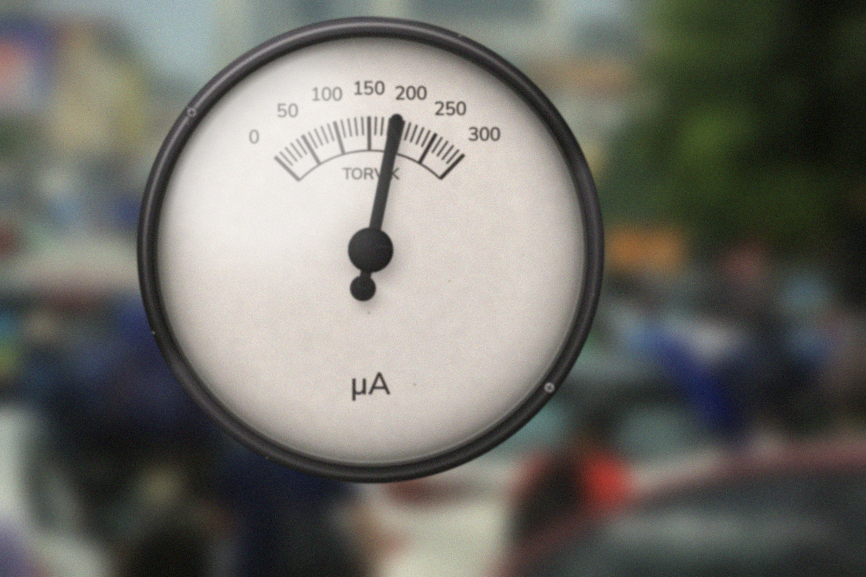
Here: 190 (µA)
